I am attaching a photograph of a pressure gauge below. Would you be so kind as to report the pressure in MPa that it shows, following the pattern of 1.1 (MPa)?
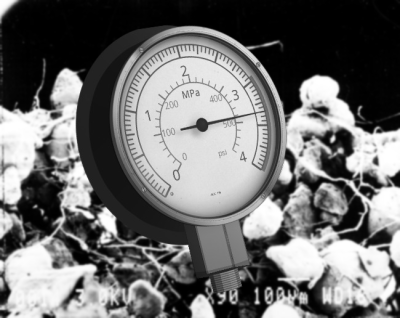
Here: 3.35 (MPa)
